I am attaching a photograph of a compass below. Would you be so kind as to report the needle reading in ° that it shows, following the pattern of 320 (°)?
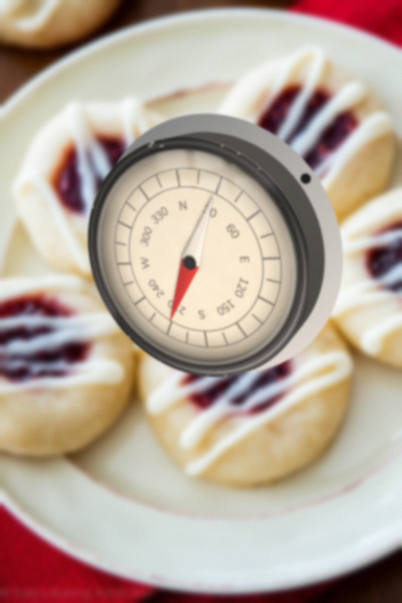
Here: 210 (°)
